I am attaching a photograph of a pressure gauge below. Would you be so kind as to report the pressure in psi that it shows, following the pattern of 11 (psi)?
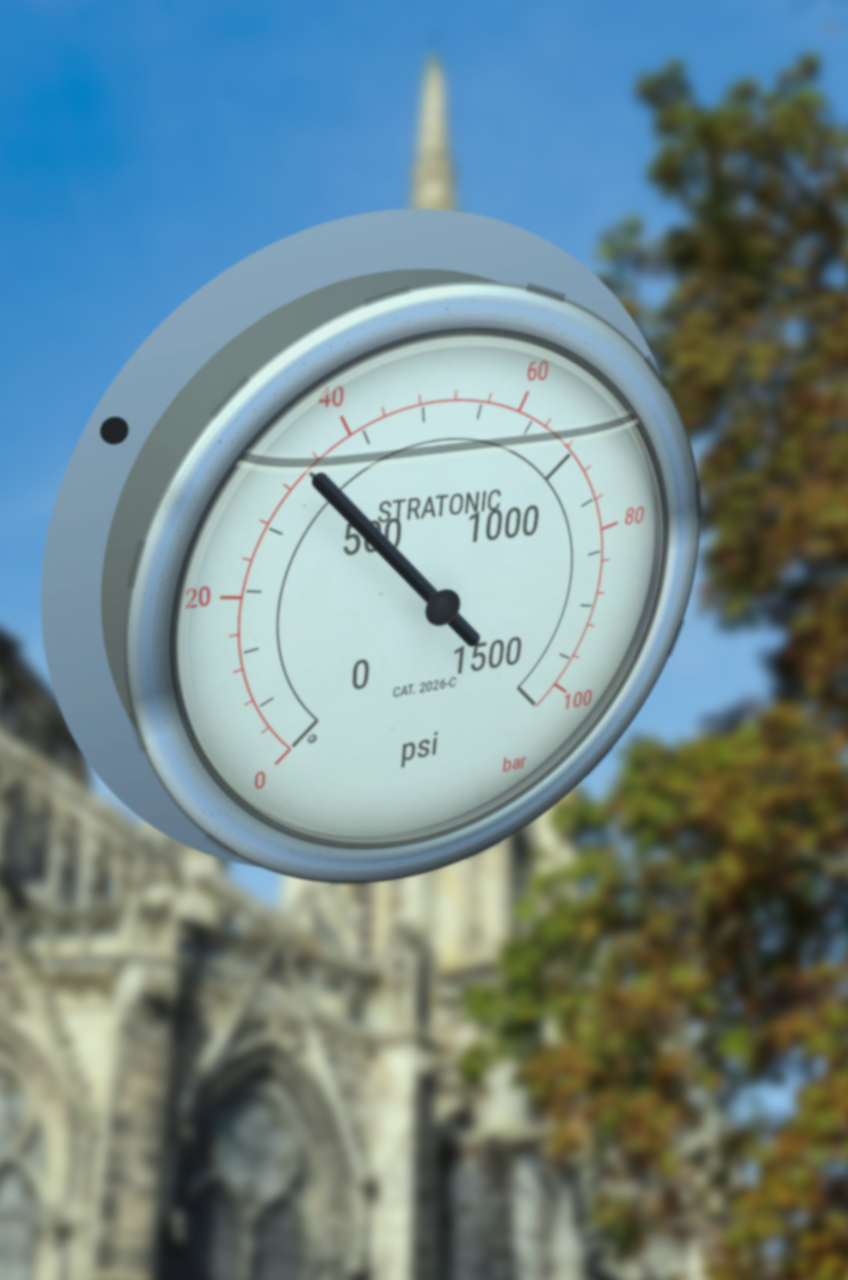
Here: 500 (psi)
